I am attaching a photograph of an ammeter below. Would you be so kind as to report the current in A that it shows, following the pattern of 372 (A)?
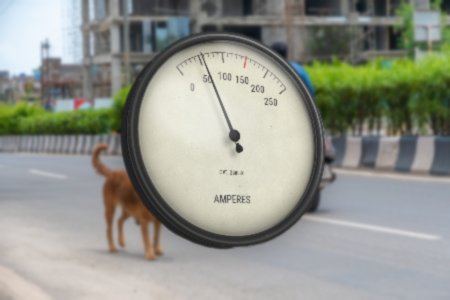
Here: 50 (A)
